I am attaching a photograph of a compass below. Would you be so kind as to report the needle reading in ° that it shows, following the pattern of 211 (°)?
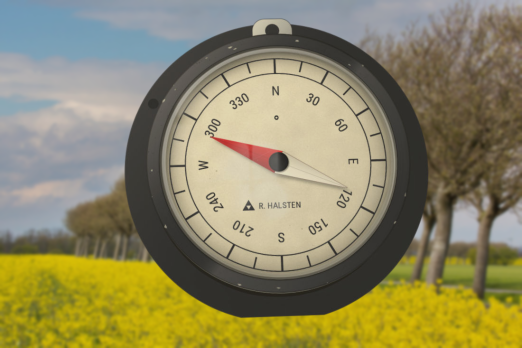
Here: 292.5 (°)
